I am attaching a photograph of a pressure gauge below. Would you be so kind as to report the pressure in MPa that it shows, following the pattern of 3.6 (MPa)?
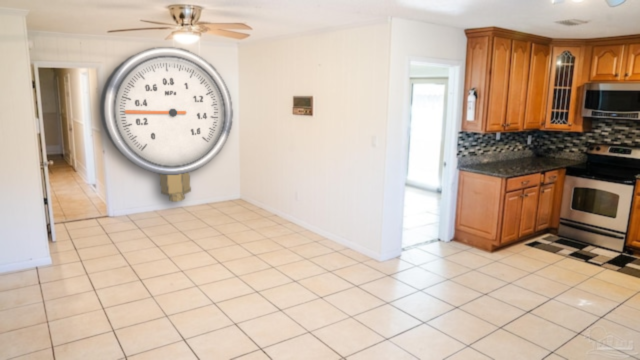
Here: 0.3 (MPa)
